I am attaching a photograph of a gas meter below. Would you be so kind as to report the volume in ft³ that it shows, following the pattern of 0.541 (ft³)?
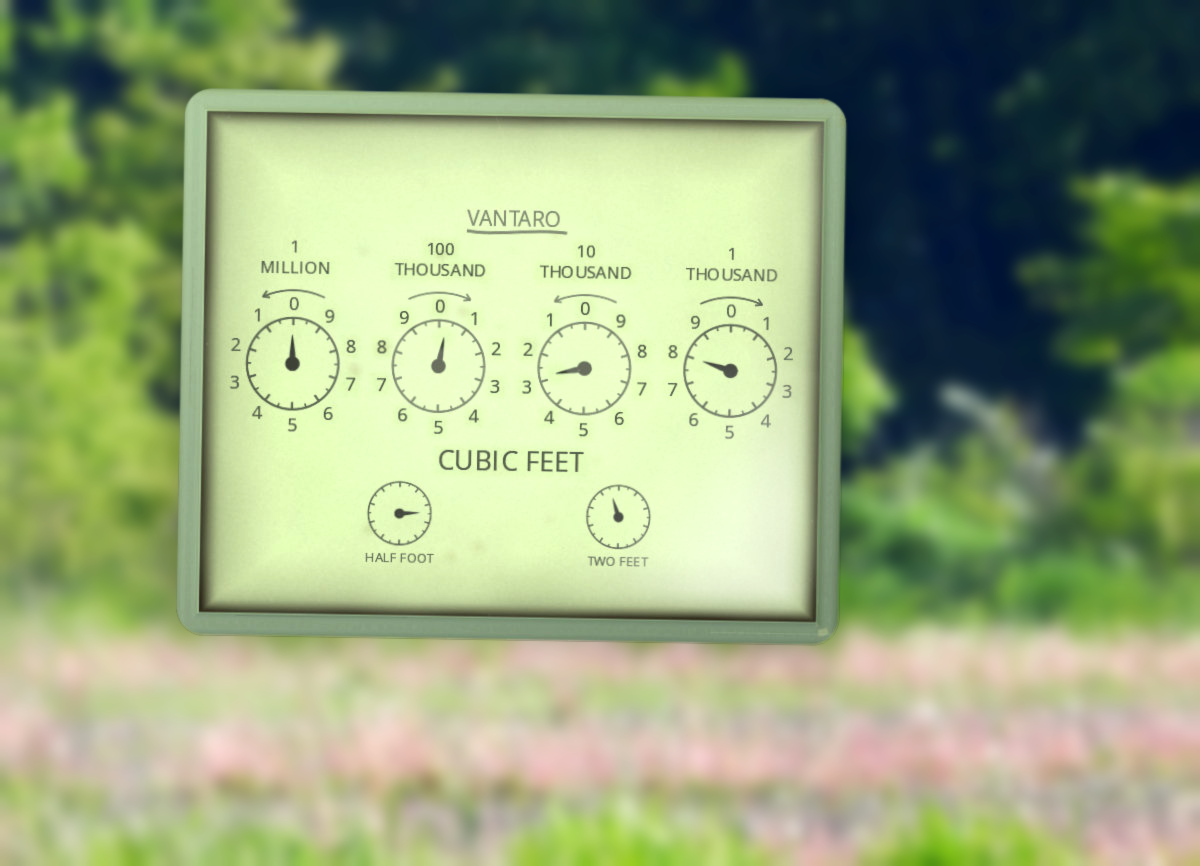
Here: 2800 (ft³)
